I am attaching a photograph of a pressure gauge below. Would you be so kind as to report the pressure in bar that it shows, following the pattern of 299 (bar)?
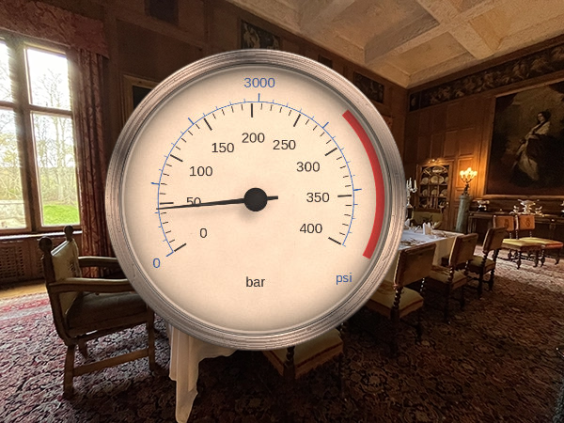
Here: 45 (bar)
